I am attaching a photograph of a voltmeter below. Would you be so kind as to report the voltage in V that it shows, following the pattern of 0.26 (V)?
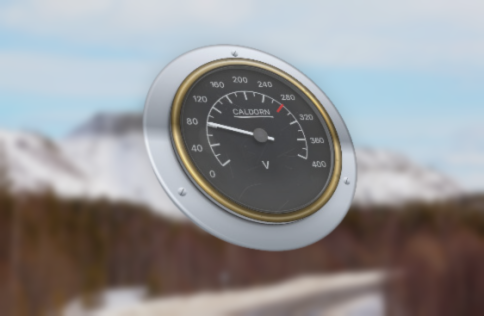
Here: 80 (V)
